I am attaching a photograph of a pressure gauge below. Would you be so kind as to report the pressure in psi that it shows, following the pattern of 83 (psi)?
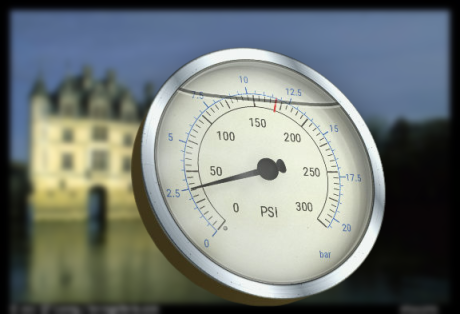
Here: 35 (psi)
